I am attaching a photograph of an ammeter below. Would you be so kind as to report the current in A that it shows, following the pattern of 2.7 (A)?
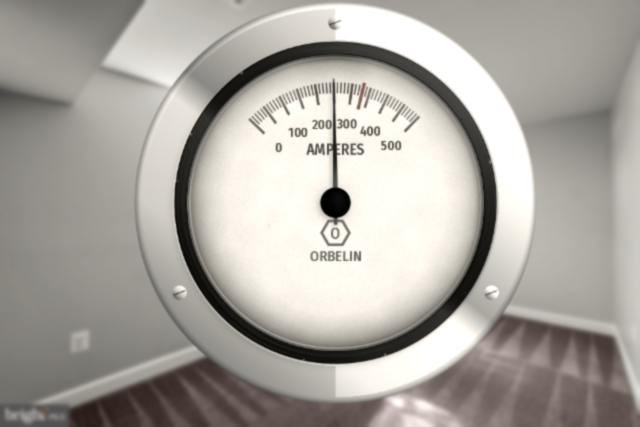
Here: 250 (A)
